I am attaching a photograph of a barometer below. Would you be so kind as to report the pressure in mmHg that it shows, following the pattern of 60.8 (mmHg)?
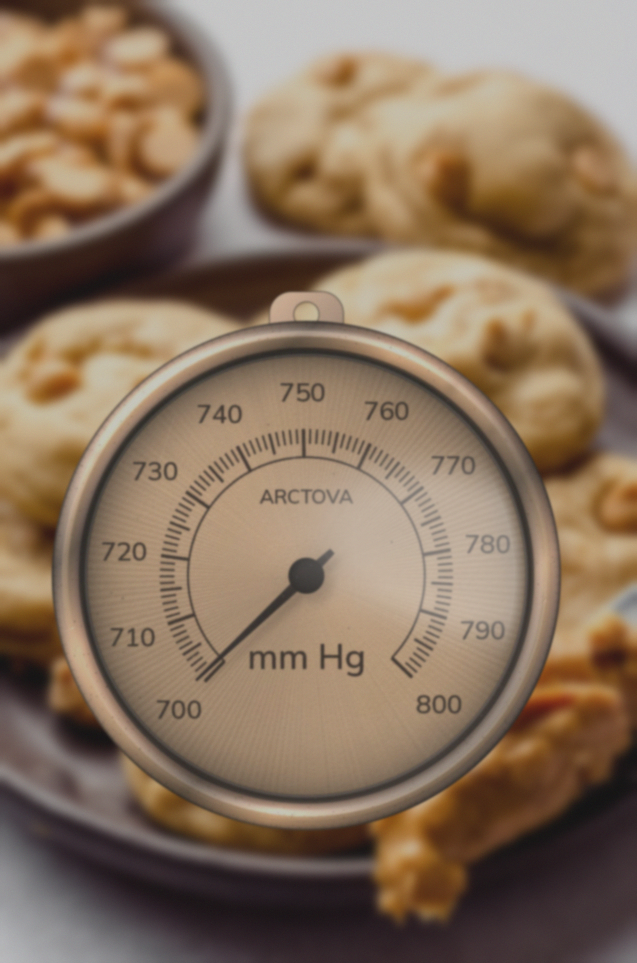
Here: 701 (mmHg)
